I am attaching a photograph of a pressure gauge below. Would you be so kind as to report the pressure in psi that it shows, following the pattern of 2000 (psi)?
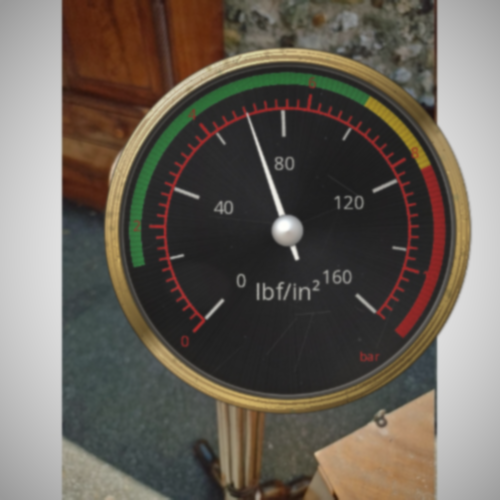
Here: 70 (psi)
